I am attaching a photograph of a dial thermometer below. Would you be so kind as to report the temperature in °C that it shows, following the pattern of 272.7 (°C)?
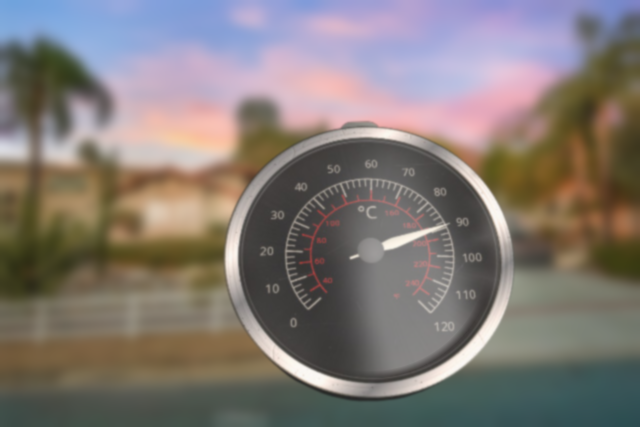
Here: 90 (°C)
